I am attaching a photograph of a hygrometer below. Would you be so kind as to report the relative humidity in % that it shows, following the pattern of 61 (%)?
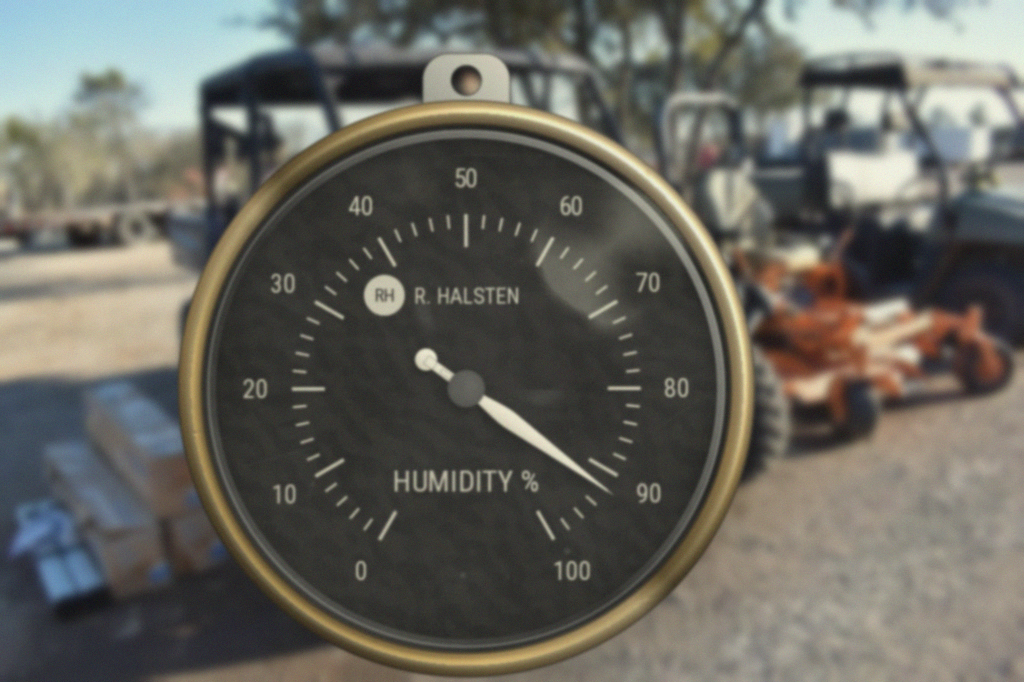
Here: 92 (%)
